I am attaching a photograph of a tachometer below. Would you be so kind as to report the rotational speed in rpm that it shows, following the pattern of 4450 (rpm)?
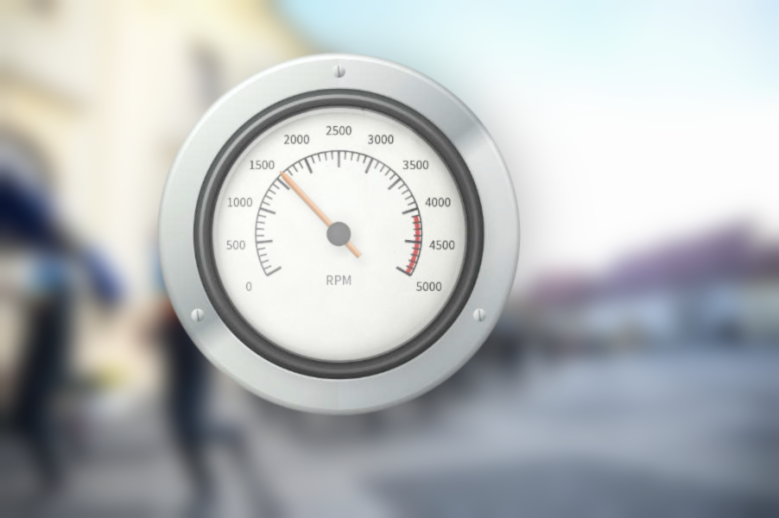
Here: 1600 (rpm)
